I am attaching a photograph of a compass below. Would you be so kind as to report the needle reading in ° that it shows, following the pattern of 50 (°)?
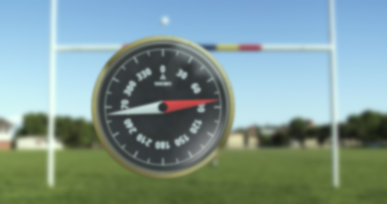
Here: 82.5 (°)
